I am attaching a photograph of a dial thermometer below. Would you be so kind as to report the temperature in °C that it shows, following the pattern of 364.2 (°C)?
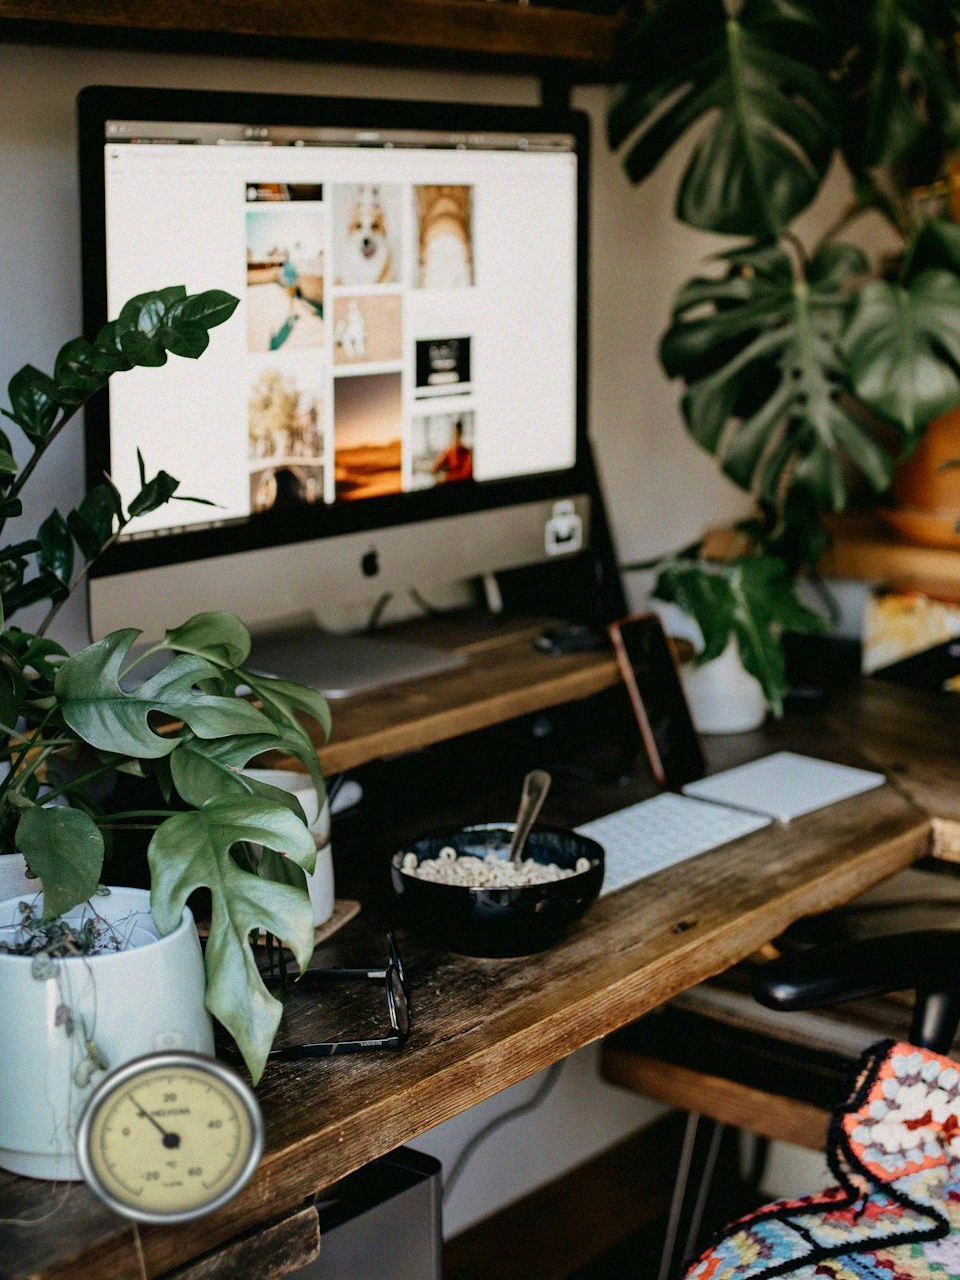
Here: 10 (°C)
